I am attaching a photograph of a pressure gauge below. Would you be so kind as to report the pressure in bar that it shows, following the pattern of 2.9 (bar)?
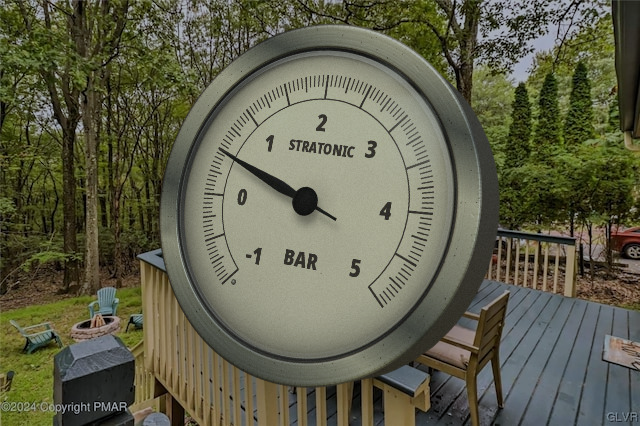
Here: 0.5 (bar)
